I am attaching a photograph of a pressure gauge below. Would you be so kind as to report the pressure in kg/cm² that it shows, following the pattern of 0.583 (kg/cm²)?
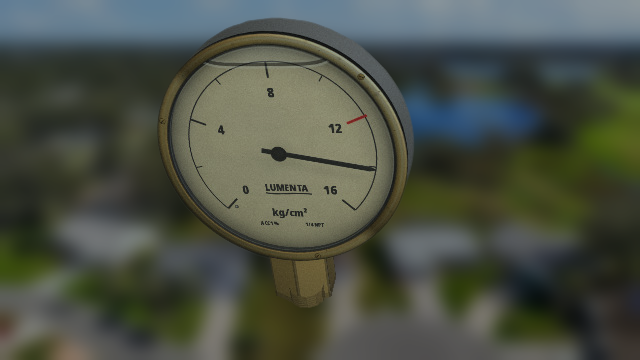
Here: 14 (kg/cm²)
